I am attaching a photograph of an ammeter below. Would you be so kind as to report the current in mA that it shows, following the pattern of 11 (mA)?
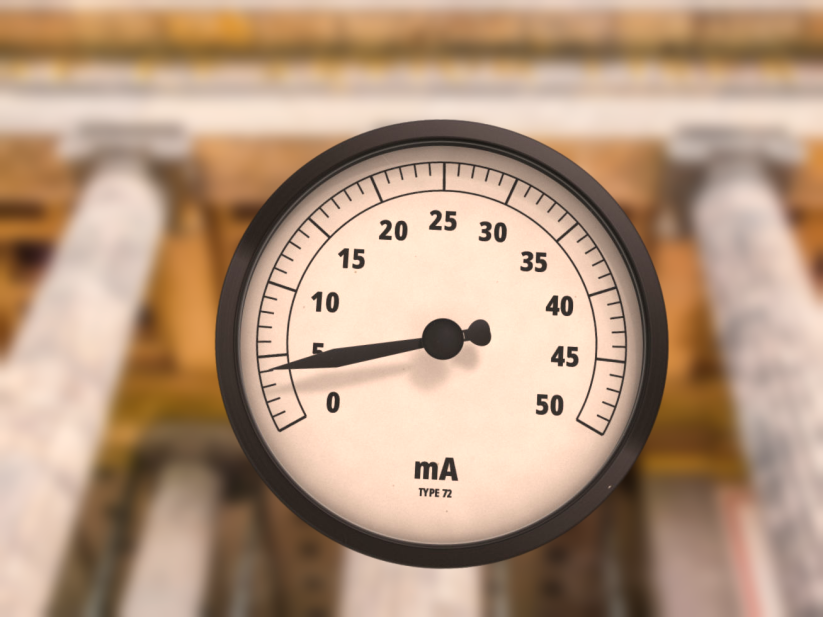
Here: 4 (mA)
